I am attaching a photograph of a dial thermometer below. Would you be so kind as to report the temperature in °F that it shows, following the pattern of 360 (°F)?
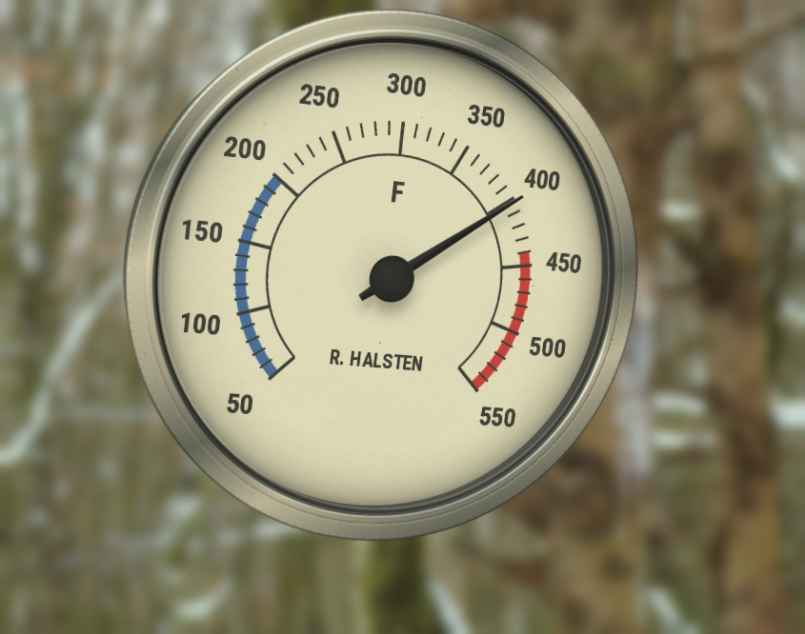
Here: 400 (°F)
